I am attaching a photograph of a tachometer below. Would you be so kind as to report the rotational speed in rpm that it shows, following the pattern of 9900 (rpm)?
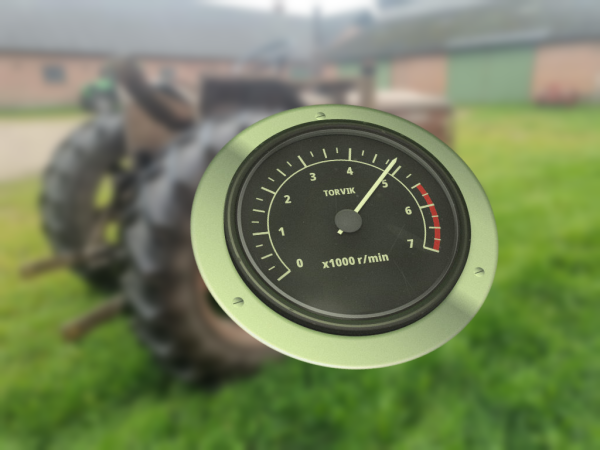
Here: 4875 (rpm)
